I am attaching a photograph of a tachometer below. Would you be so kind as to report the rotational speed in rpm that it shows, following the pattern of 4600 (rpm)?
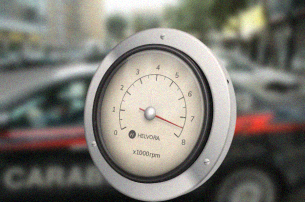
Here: 7500 (rpm)
